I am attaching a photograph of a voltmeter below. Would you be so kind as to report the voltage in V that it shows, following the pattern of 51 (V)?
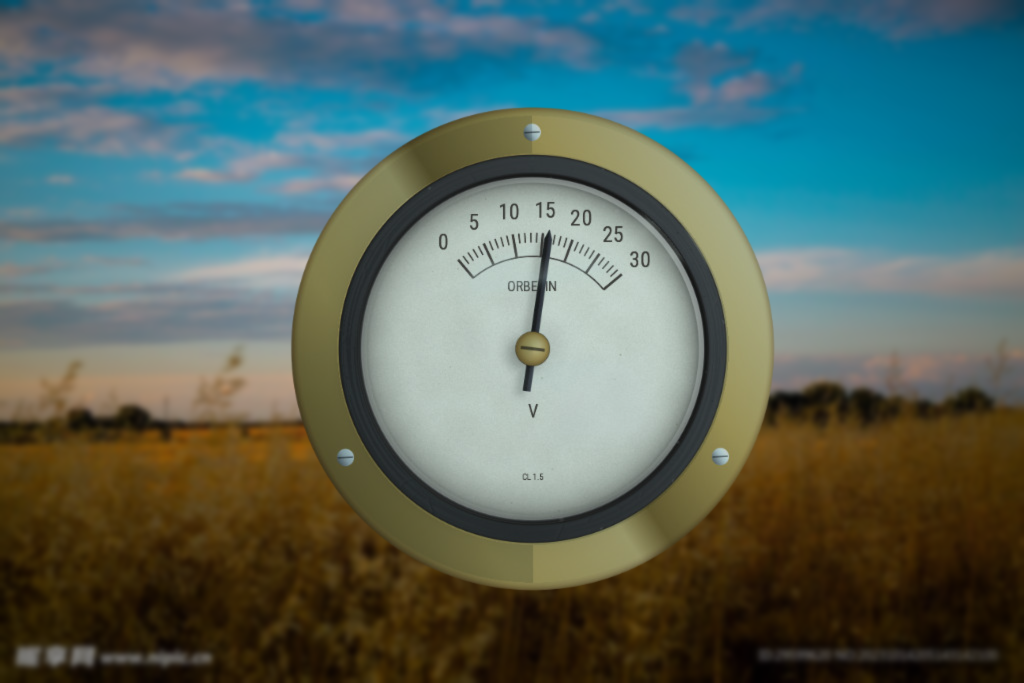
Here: 16 (V)
